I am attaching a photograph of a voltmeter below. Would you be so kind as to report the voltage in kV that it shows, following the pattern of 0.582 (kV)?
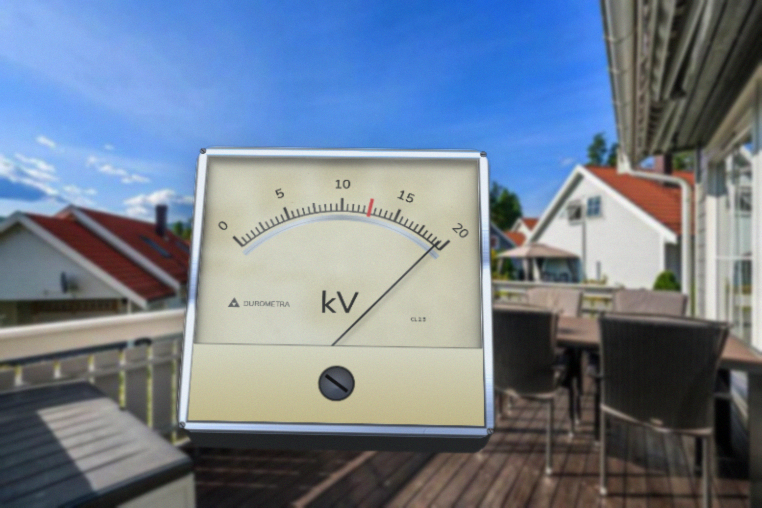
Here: 19.5 (kV)
